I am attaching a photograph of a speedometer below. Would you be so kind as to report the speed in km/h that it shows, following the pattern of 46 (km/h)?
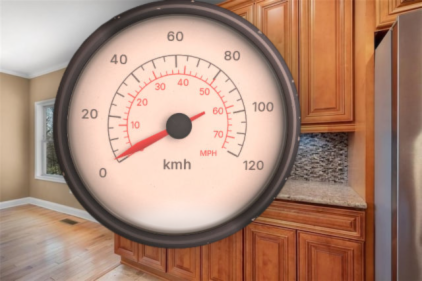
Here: 2.5 (km/h)
